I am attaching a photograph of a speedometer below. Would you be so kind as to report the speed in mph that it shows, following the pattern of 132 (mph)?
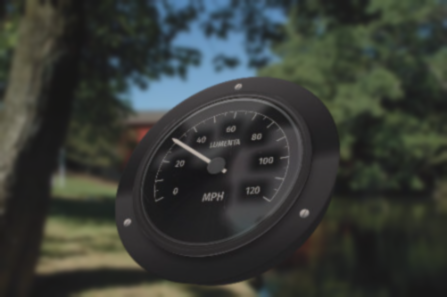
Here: 30 (mph)
